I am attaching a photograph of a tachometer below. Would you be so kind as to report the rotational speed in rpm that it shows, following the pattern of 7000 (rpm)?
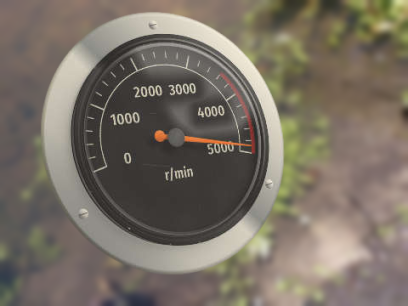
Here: 4900 (rpm)
